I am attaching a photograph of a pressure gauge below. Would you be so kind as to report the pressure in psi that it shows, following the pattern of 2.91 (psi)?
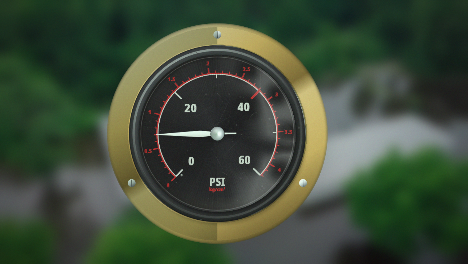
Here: 10 (psi)
